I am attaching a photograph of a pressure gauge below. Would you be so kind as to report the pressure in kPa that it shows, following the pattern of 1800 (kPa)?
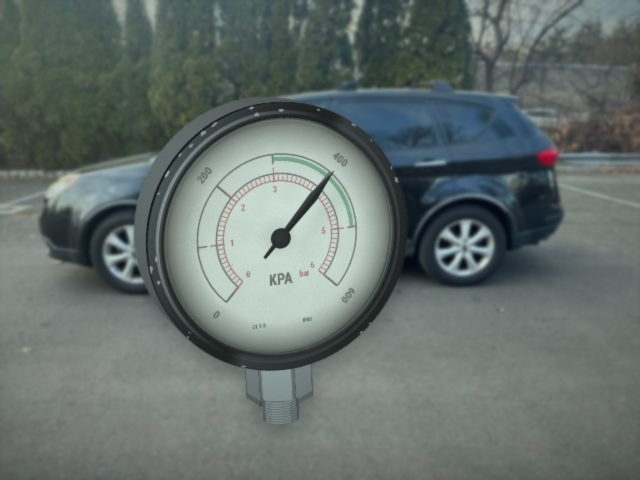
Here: 400 (kPa)
